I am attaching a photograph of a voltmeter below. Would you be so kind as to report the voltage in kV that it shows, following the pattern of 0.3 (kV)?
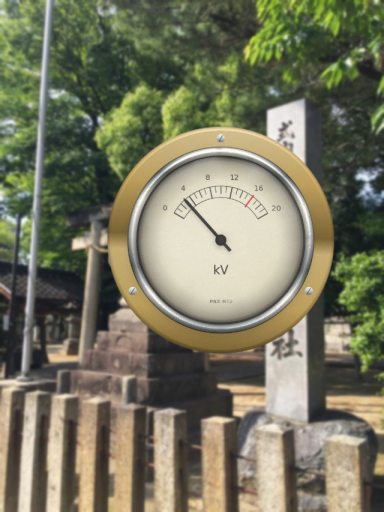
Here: 3 (kV)
